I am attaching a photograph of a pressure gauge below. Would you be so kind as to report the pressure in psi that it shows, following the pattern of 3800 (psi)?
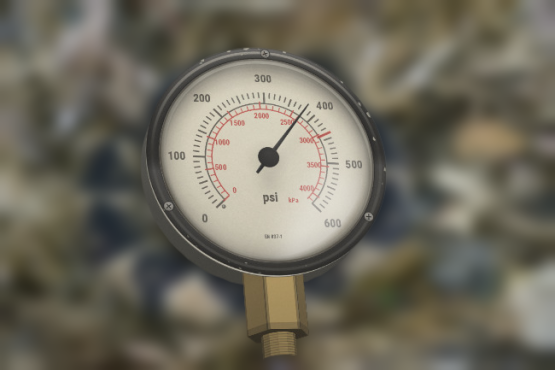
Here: 380 (psi)
